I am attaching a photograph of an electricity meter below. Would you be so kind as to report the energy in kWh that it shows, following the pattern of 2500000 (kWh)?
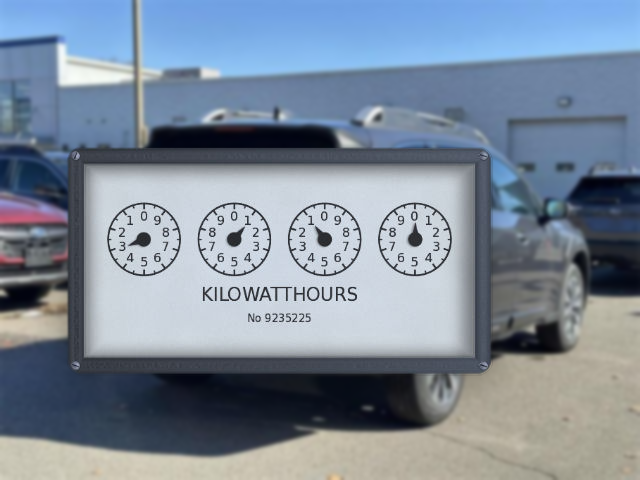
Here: 3110 (kWh)
